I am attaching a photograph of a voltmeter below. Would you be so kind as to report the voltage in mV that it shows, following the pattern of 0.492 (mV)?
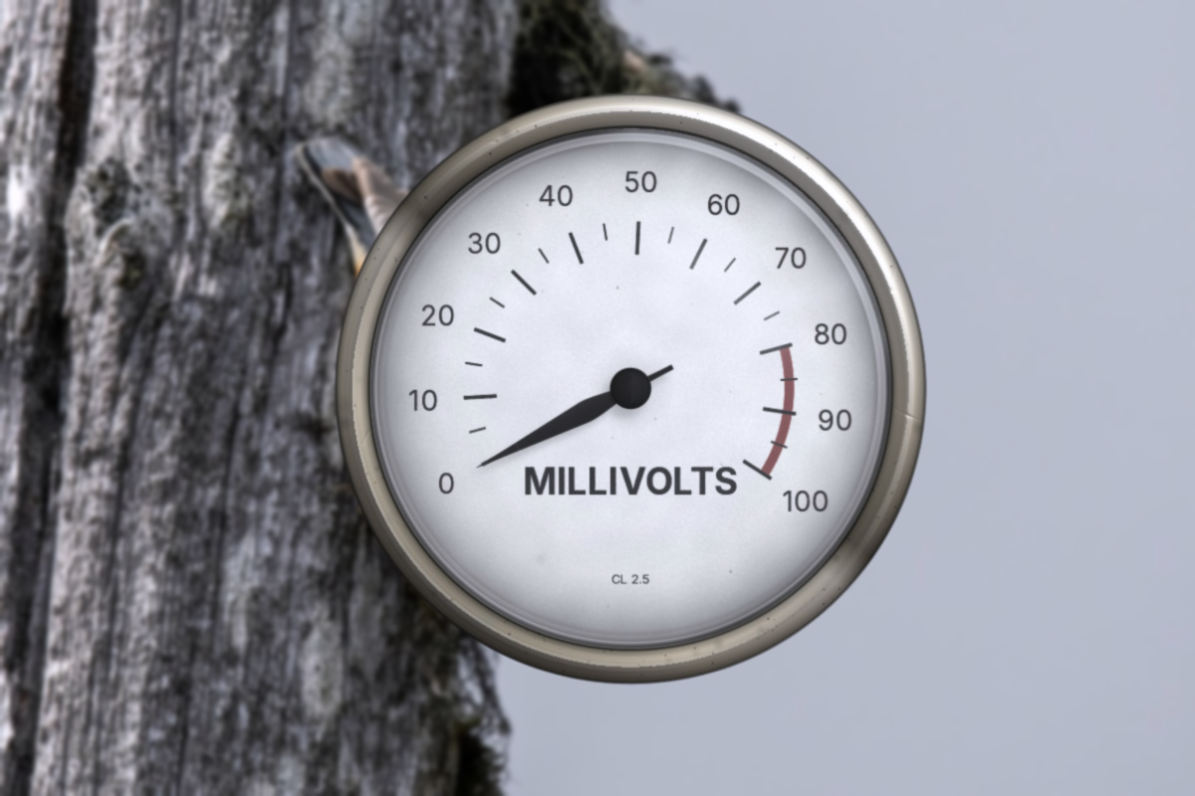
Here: 0 (mV)
